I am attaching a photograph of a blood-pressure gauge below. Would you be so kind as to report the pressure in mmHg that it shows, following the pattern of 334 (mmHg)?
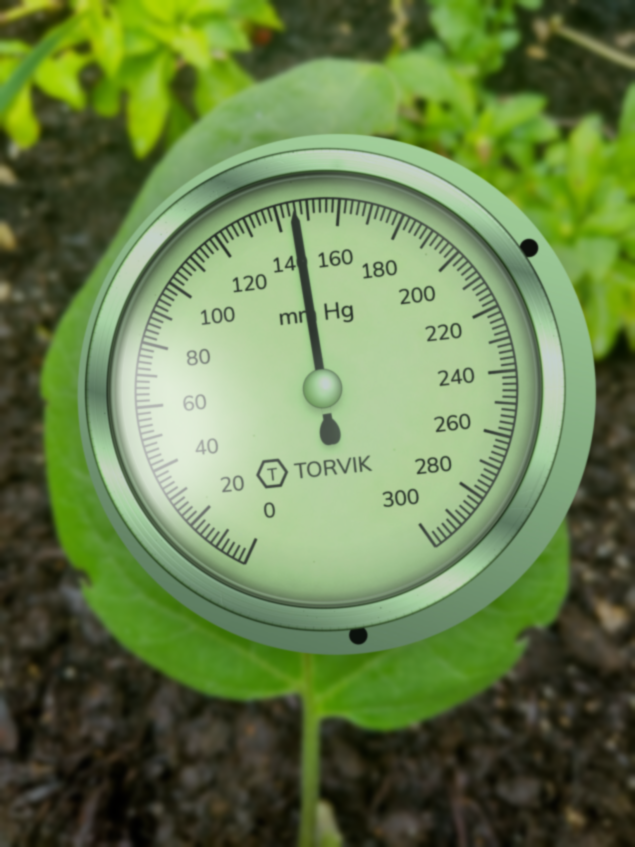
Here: 146 (mmHg)
